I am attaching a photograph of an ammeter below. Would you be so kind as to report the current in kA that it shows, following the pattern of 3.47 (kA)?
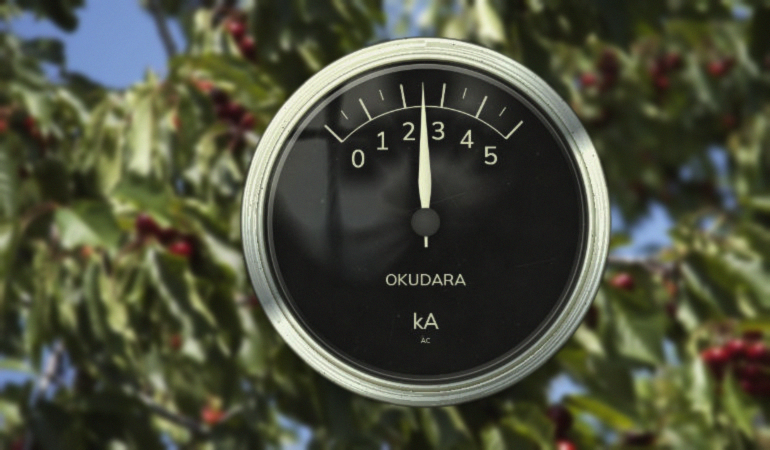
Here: 2.5 (kA)
